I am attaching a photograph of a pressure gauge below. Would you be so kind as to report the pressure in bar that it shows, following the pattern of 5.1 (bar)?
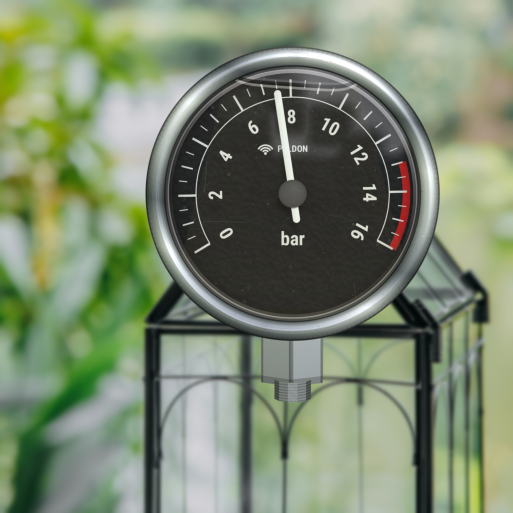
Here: 7.5 (bar)
